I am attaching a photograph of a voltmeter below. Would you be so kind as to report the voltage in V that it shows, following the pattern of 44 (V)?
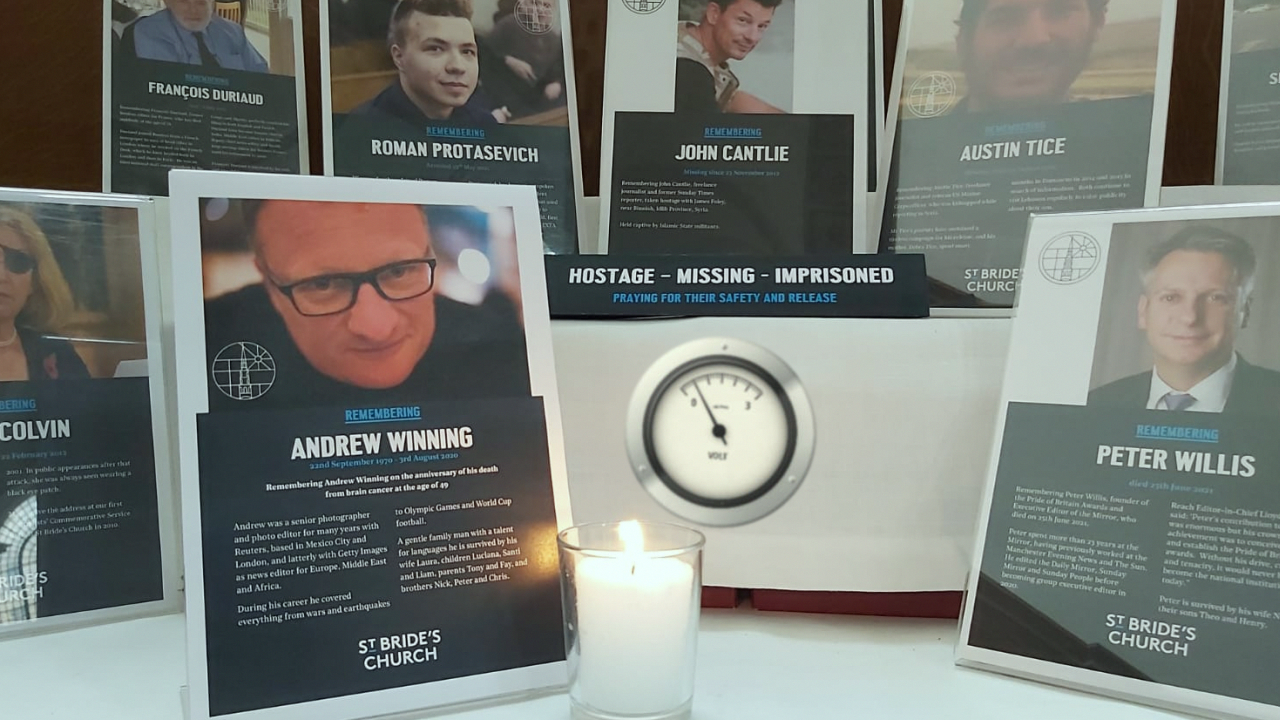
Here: 0.5 (V)
